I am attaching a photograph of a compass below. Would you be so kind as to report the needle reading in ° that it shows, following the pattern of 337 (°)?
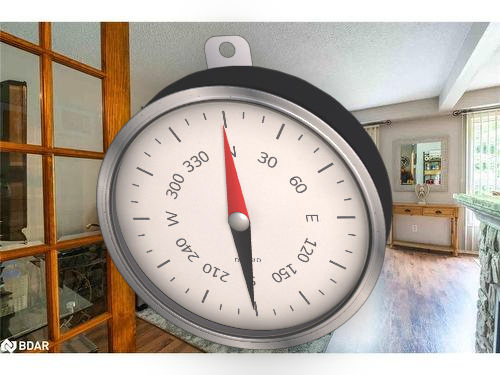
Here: 0 (°)
